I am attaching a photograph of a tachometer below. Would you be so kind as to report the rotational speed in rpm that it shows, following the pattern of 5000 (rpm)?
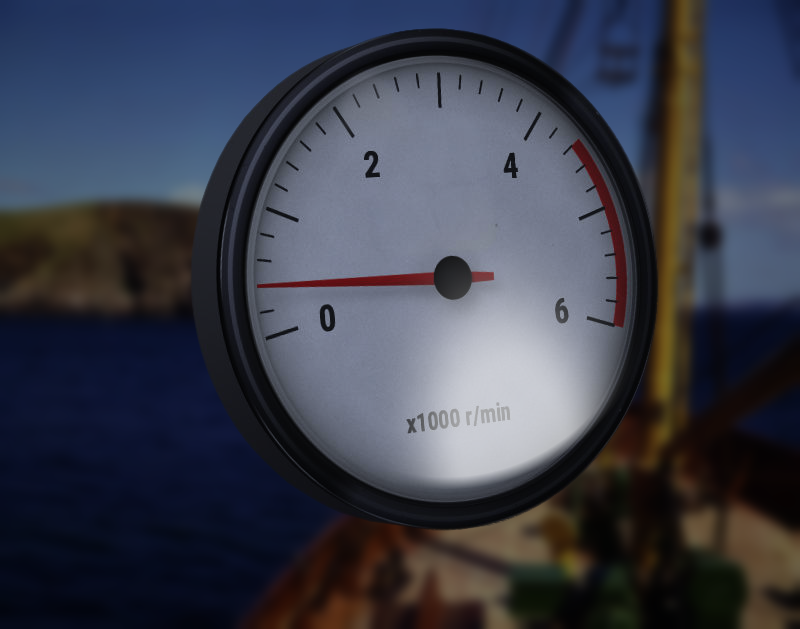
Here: 400 (rpm)
